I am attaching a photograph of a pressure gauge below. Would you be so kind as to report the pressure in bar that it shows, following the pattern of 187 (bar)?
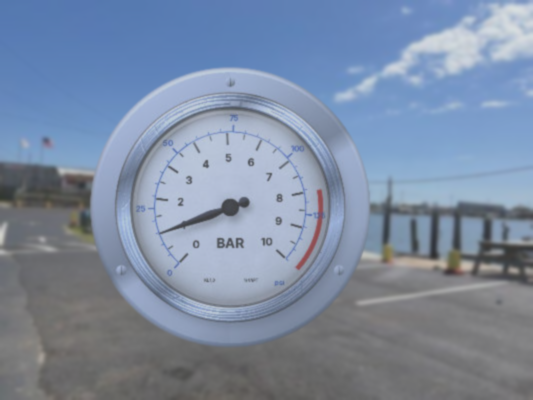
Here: 1 (bar)
